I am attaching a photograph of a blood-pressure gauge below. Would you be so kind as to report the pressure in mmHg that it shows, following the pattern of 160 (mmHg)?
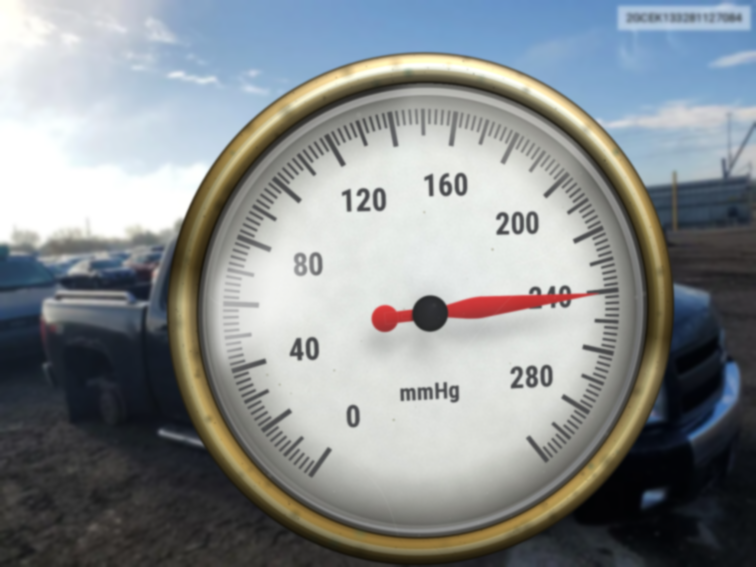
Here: 240 (mmHg)
